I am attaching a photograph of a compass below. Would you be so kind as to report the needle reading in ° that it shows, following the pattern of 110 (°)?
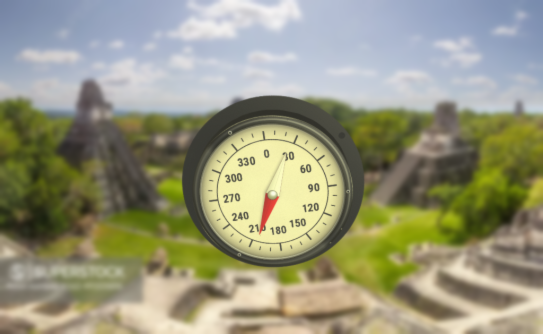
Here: 205 (°)
